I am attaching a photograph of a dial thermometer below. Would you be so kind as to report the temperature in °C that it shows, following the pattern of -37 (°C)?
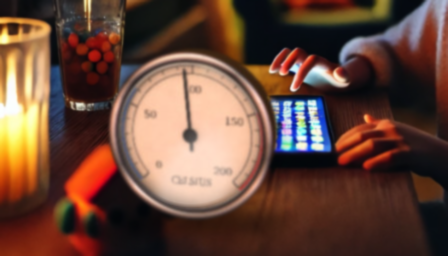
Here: 95 (°C)
